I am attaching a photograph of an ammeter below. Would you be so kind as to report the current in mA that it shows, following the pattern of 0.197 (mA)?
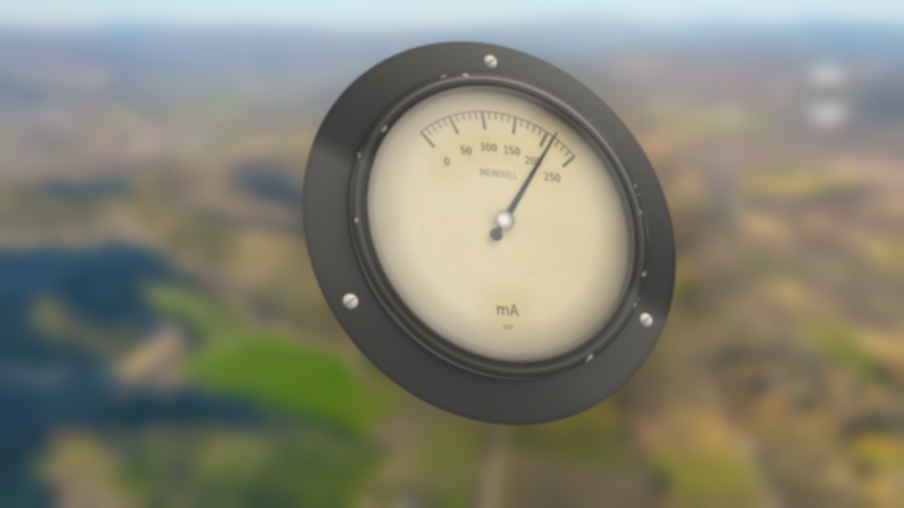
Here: 210 (mA)
